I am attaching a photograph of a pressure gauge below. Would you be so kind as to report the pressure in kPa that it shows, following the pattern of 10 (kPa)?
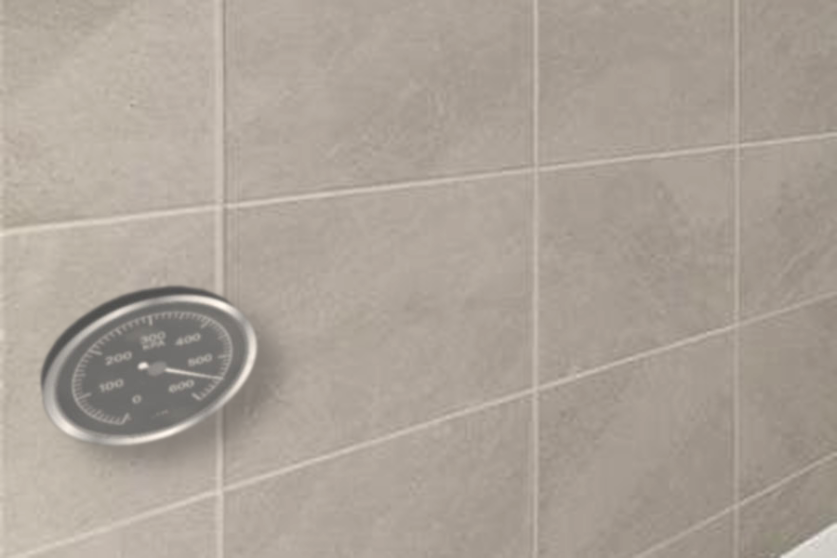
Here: 550 (kPa)
